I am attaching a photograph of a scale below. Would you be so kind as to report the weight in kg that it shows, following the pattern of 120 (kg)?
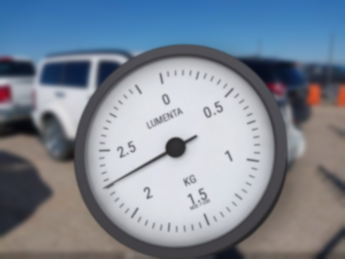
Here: 2.25 (kg)
